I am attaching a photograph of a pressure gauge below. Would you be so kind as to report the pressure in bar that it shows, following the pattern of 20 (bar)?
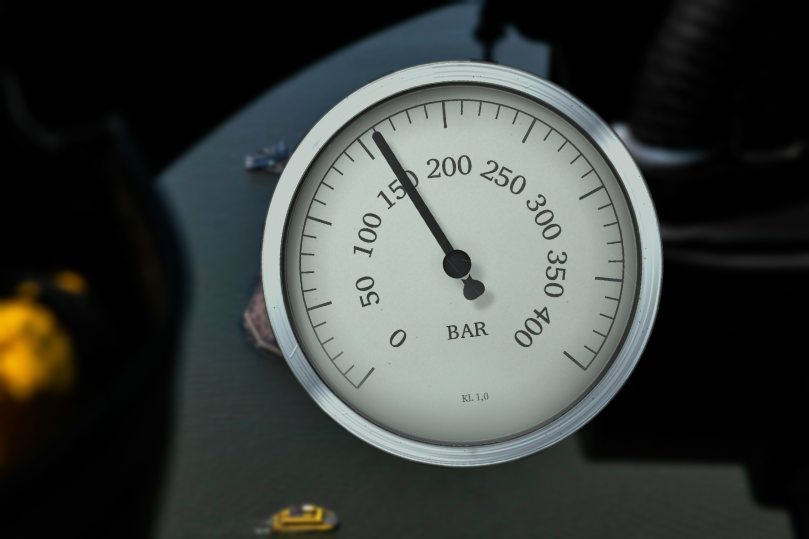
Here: 160 (bar)
